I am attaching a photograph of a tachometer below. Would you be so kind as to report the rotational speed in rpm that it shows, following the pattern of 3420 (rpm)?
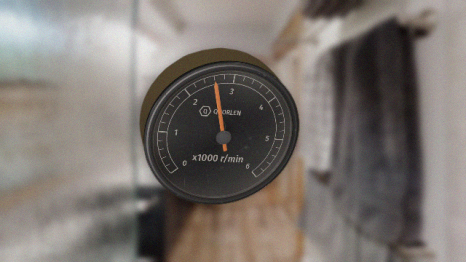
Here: 2600 (rpm)
